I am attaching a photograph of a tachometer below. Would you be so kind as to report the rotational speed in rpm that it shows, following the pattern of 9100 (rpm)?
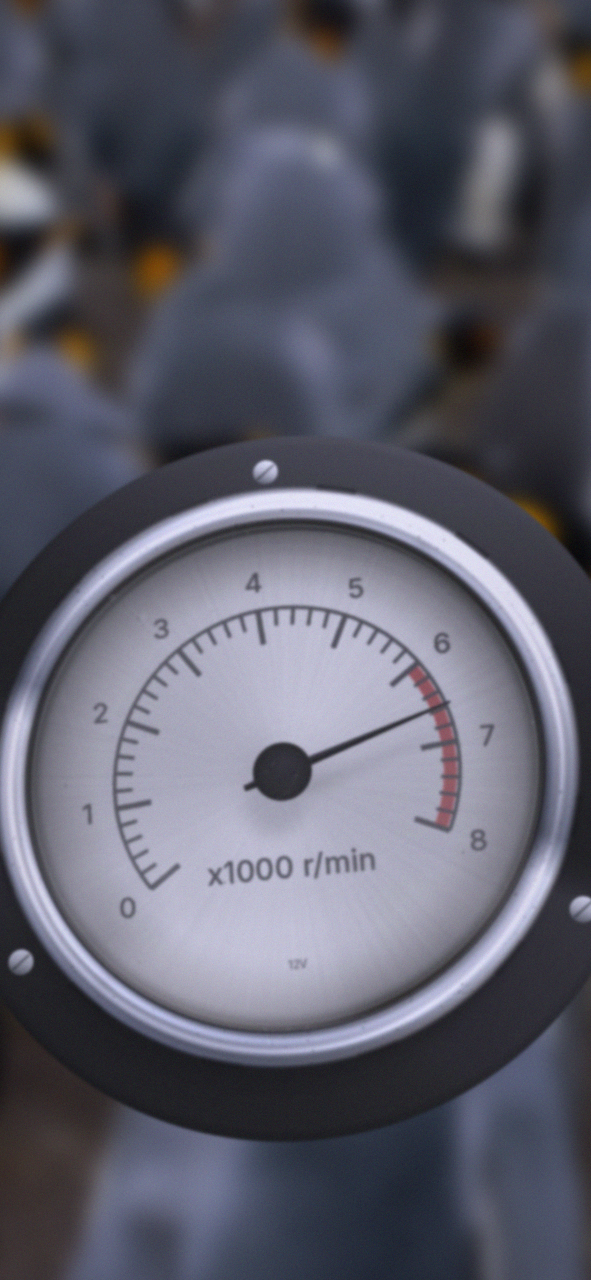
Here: 6600 (rpm)
